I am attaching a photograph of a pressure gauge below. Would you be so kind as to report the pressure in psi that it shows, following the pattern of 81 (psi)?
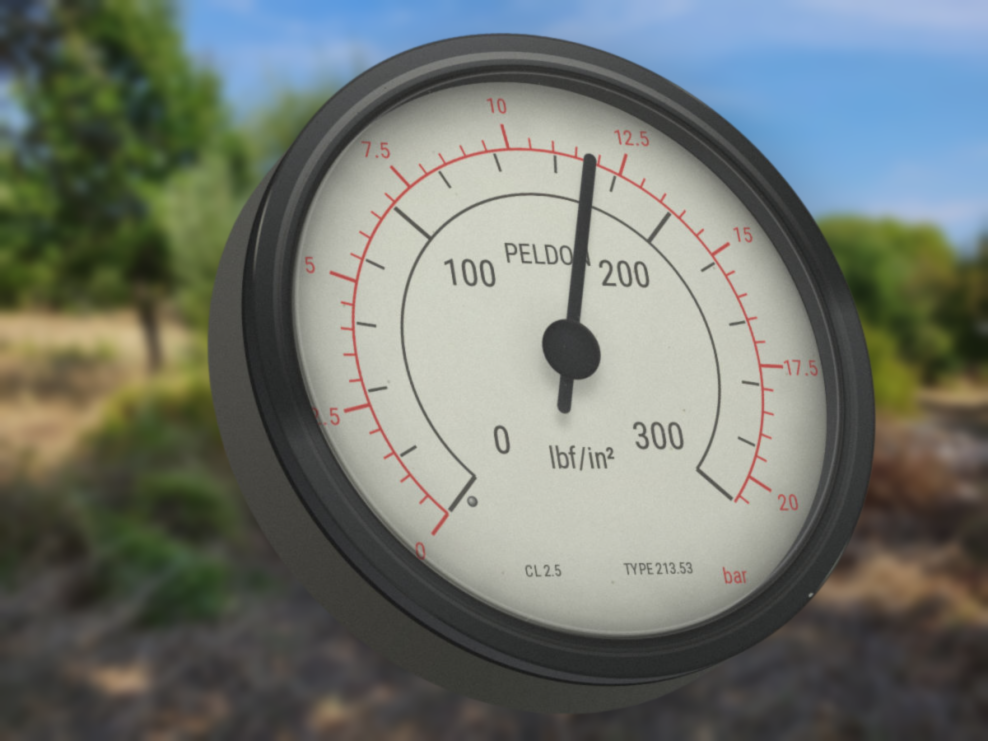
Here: 170 (psi)
